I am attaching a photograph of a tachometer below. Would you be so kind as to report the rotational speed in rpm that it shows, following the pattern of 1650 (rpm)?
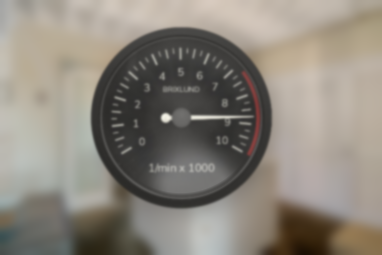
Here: 8750 (rpm)
